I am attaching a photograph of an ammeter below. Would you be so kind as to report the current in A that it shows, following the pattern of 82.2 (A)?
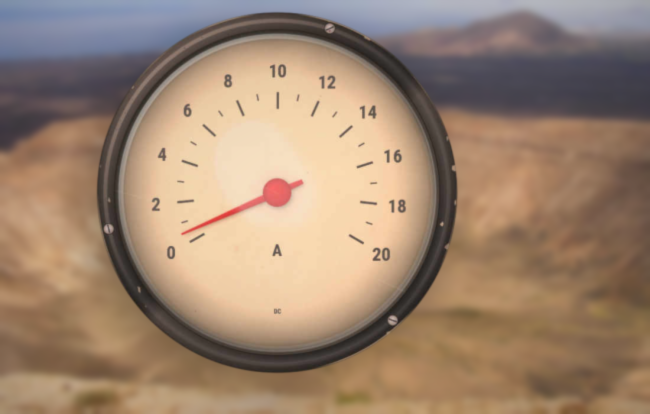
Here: 0.5 (A)
